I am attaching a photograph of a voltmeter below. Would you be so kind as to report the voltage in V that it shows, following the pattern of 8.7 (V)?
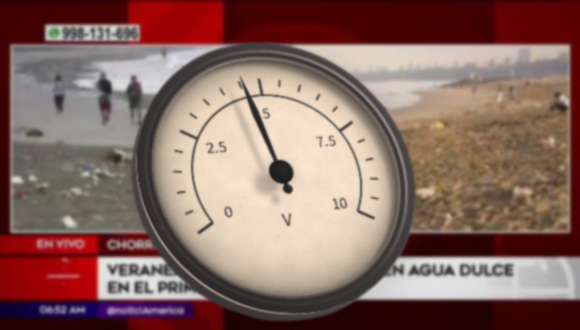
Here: 4.5 (V)
